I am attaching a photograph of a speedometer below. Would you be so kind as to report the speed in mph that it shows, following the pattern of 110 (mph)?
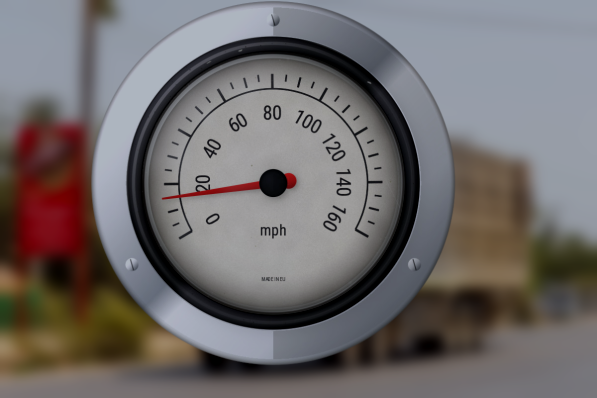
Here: 15 (mph)
